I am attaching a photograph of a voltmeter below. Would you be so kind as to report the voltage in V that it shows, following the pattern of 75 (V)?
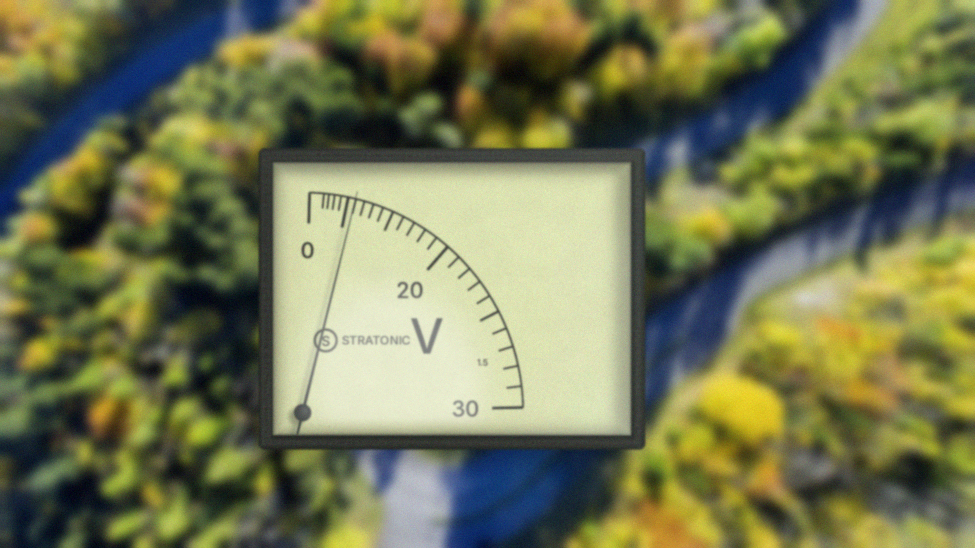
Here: 11 (V)
